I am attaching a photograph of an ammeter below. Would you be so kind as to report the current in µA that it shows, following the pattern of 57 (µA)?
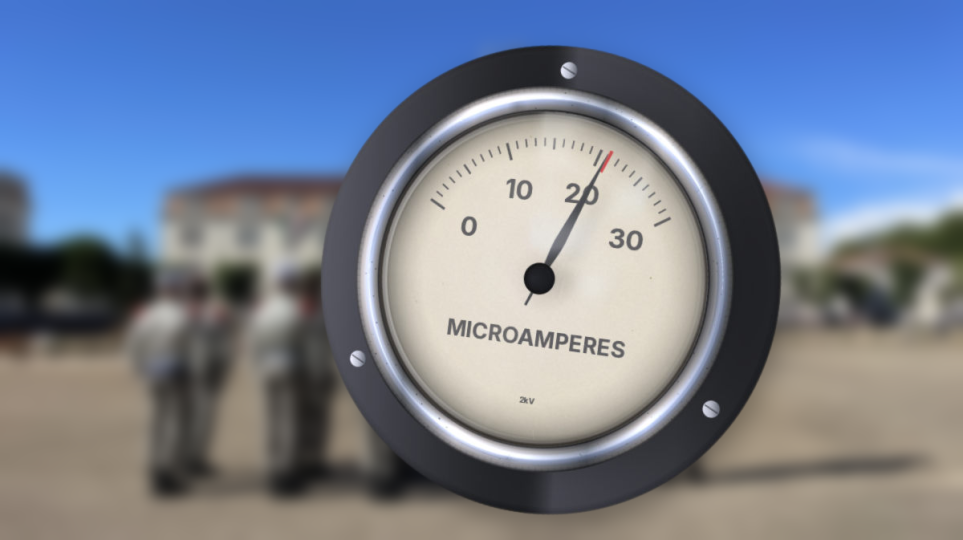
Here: 21 (µA)
